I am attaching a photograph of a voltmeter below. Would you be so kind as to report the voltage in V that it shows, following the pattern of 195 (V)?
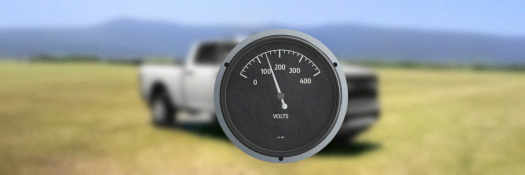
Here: 140 (V)
